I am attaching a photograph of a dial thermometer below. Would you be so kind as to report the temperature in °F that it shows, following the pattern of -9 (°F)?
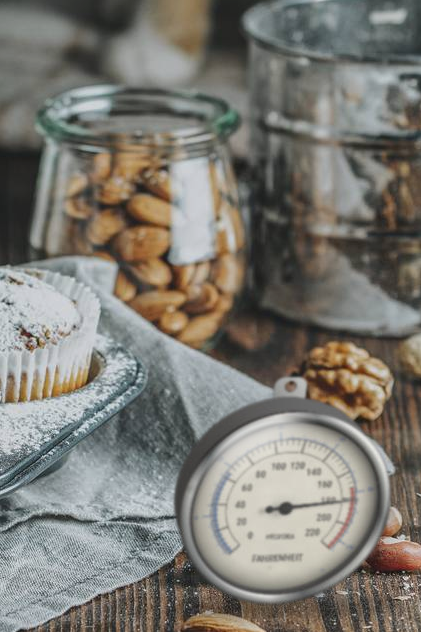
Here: 180 (°F)
